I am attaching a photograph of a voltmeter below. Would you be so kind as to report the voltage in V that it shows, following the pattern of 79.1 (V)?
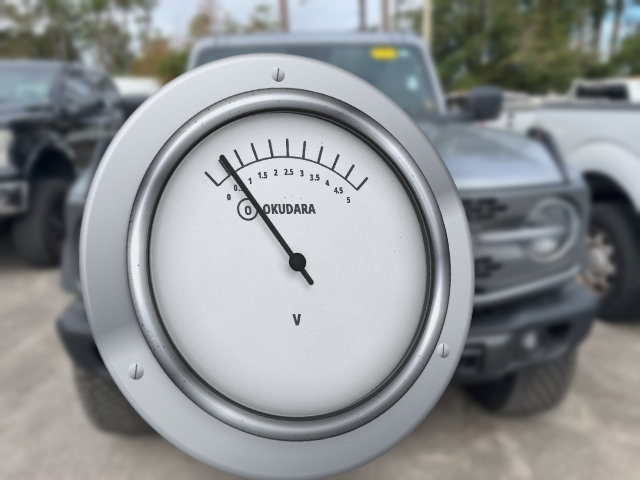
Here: 0.5 (V)
